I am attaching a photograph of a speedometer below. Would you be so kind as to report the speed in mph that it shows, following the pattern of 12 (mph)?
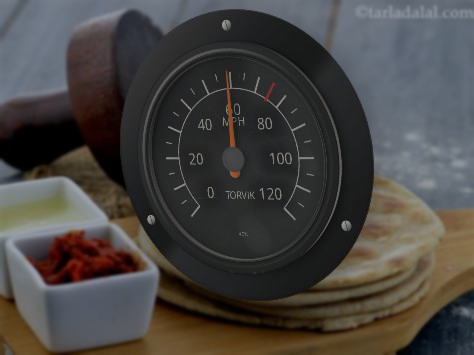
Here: 60 (mph)
